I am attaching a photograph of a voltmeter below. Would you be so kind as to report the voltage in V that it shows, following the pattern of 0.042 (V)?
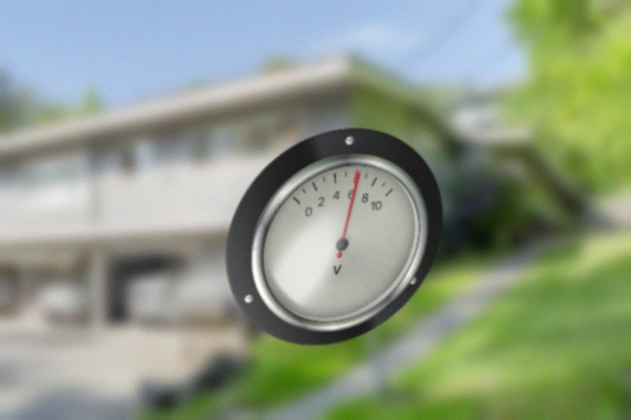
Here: 6 (V)
